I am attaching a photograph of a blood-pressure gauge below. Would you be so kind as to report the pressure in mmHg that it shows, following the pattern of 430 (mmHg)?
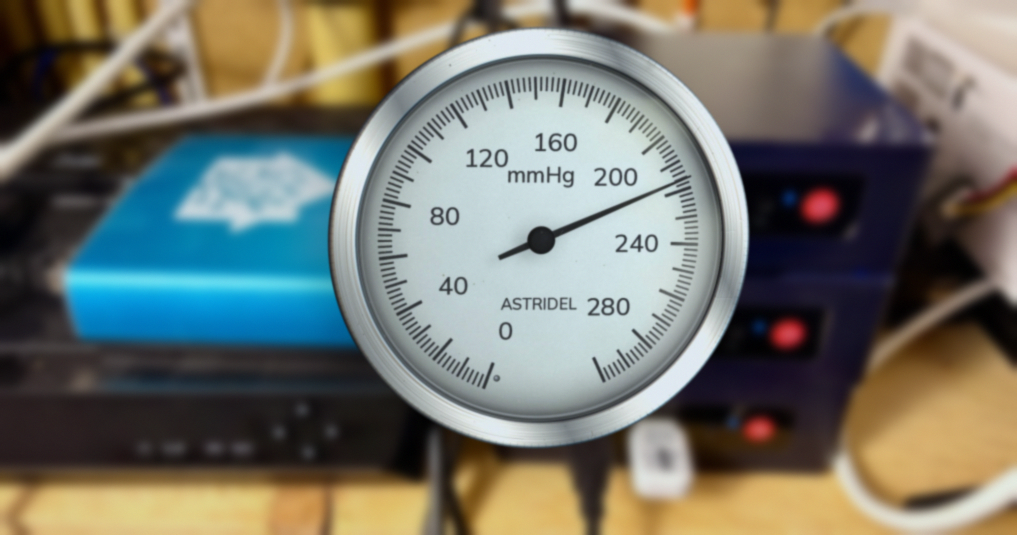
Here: 216 (mmHg)
